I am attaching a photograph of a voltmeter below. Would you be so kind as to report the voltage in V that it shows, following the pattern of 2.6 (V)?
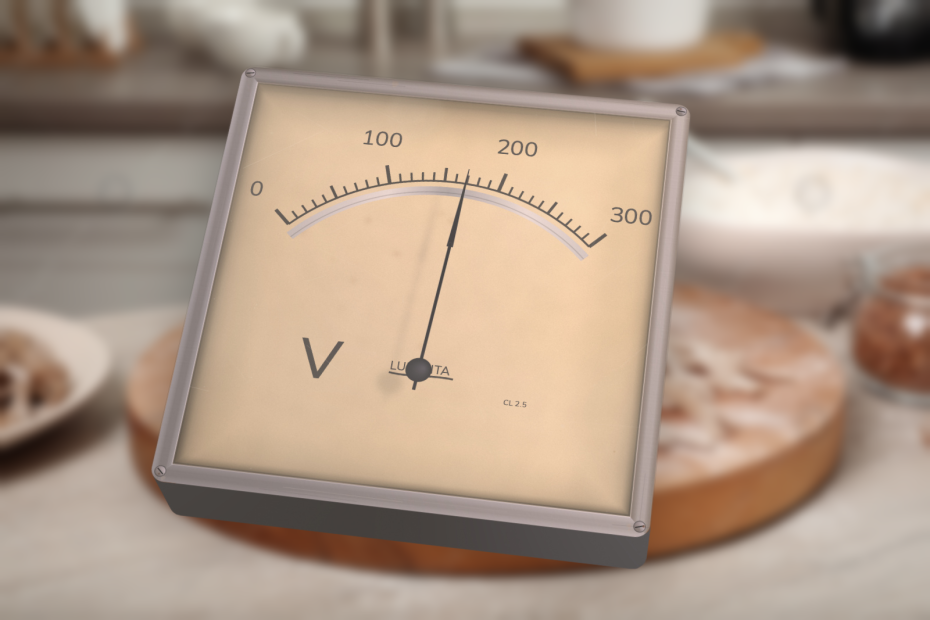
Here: 170 (V)
